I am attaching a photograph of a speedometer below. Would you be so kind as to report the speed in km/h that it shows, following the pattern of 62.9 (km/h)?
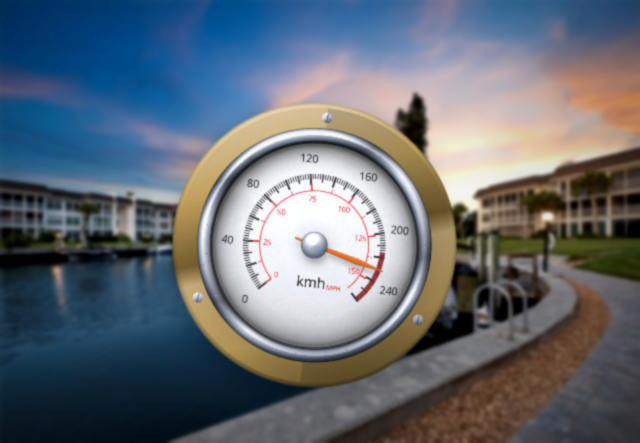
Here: 230 (km/h)
